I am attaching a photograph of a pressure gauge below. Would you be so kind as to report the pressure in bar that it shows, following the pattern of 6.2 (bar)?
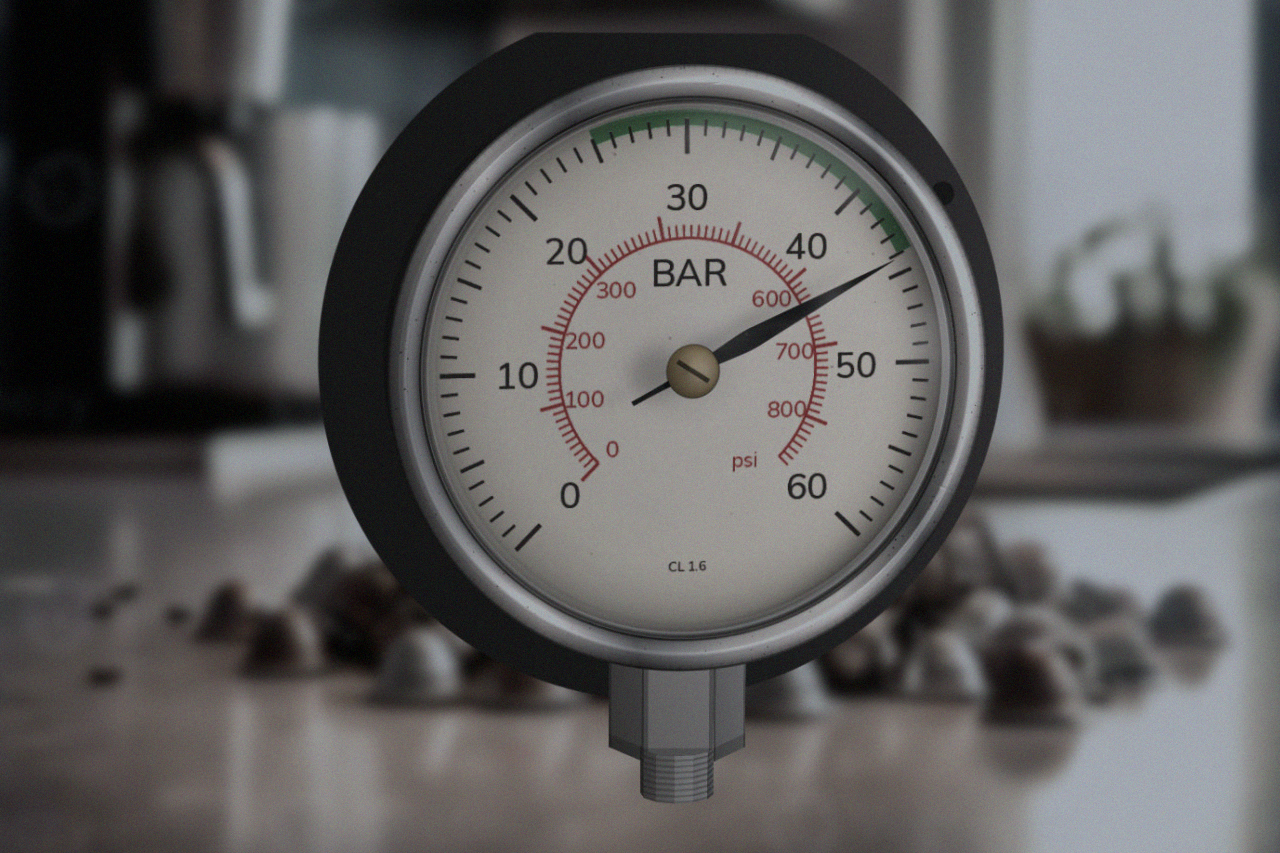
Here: 44 (bar)
